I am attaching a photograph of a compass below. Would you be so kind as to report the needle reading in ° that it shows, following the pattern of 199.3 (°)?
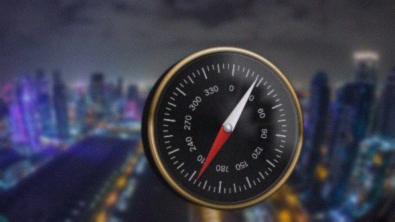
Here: 205 (°)
